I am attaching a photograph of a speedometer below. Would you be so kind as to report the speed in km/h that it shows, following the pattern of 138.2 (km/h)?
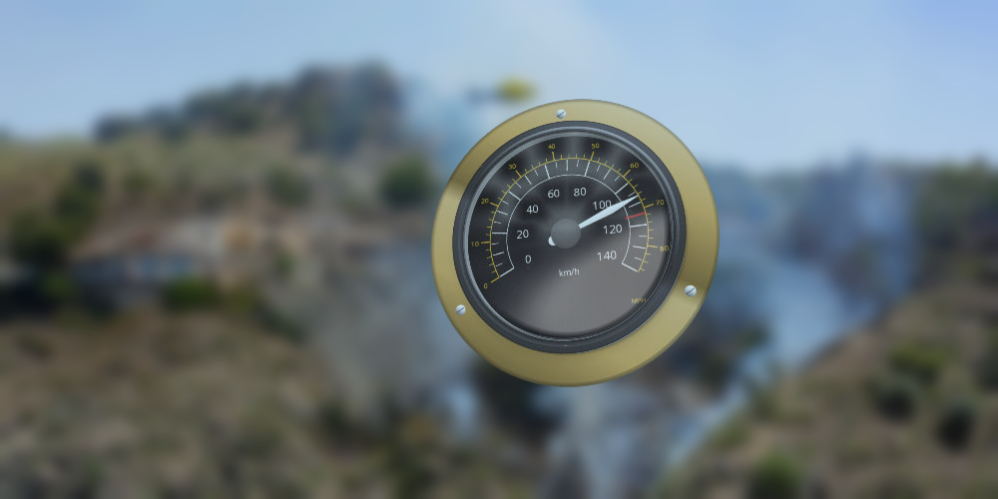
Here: 107.5 (km/h)
